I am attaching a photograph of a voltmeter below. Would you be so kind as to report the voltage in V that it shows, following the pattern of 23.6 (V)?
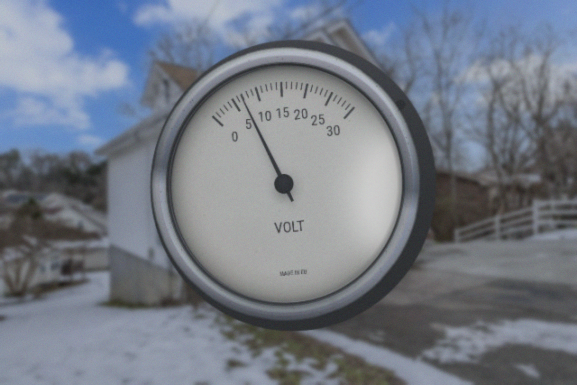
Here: 7 (V)
